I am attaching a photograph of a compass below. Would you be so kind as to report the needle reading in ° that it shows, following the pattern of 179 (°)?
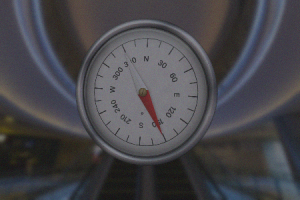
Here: 150 (°)
